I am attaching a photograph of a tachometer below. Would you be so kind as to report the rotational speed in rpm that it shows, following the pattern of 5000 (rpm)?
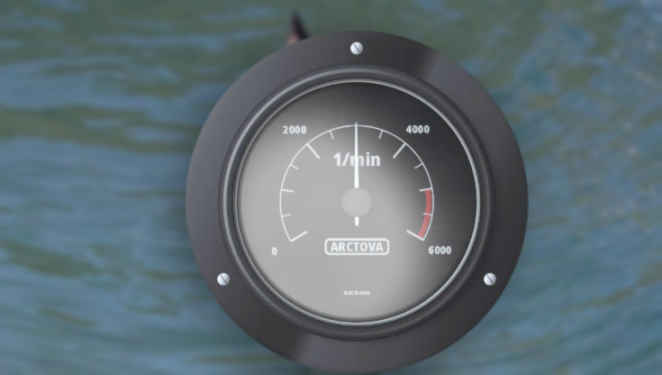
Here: 3000 (rpm)
